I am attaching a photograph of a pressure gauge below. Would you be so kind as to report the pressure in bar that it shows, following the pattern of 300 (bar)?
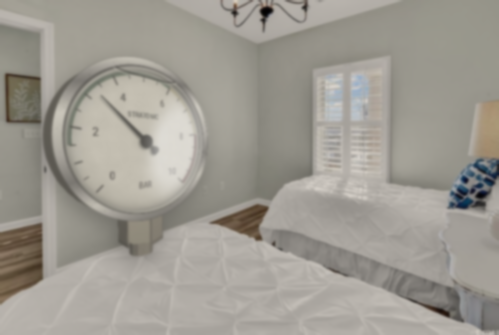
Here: 3.25 (bar)
